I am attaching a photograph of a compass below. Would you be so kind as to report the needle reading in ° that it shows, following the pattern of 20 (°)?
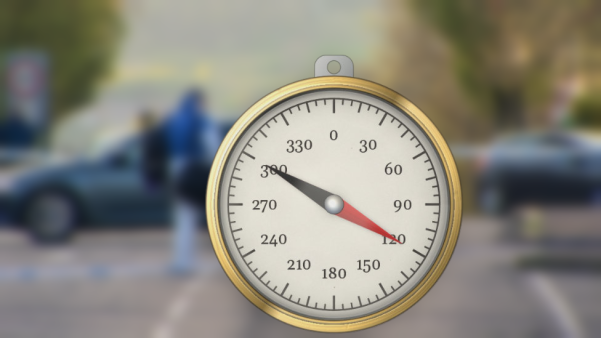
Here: 120 (°)
